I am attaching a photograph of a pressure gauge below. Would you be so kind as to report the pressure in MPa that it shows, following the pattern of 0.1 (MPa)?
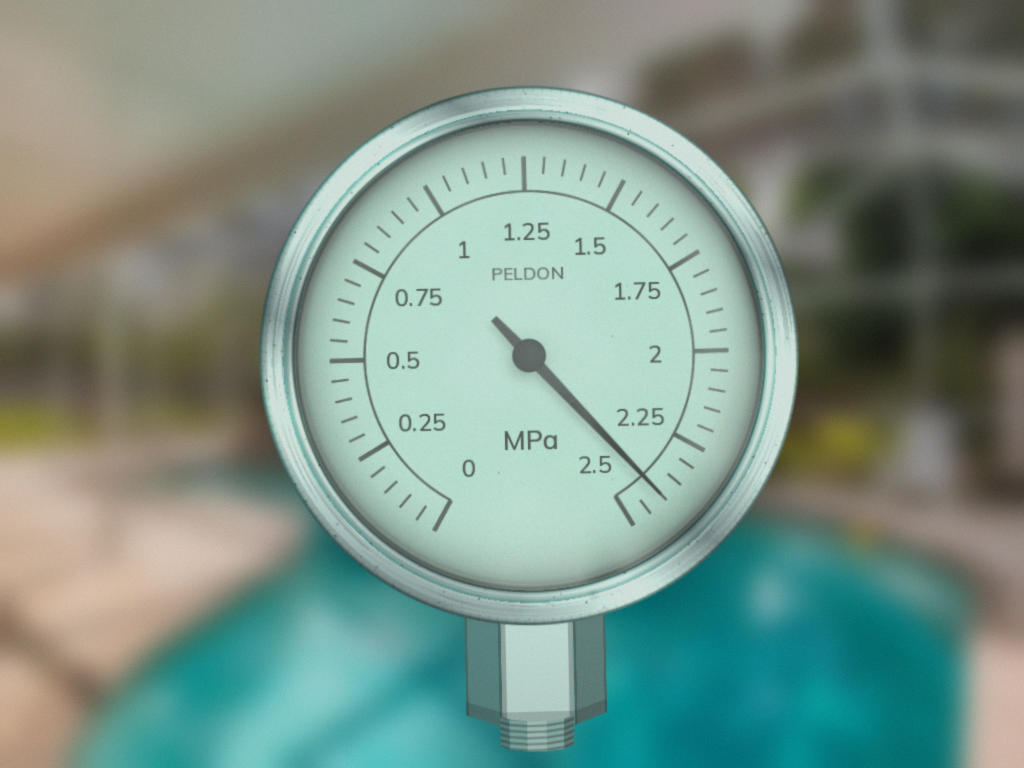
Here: 2.4 (MPa)
